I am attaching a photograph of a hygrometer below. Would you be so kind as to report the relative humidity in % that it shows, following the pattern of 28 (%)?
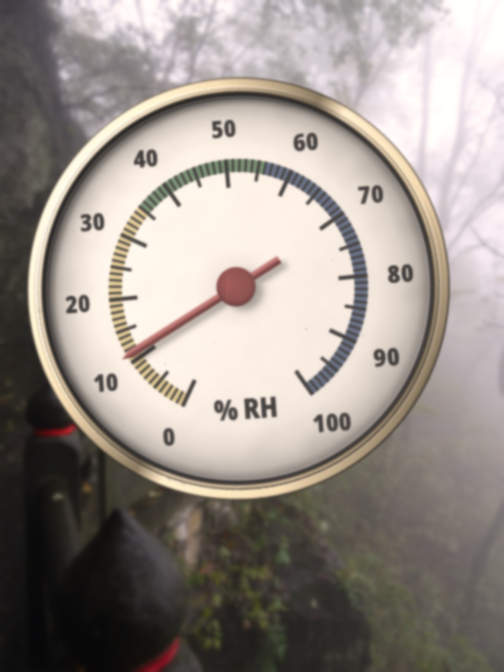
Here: 11 (%)
